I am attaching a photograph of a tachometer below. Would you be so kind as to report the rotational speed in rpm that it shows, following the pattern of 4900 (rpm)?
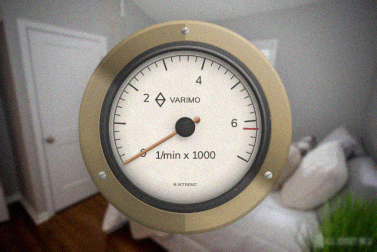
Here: 0 (rpm)
